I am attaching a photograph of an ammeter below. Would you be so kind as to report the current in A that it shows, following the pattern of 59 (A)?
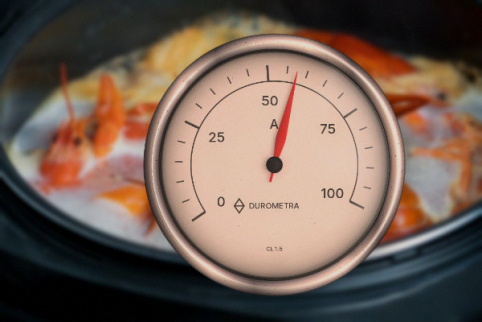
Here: 57.5 (A)
